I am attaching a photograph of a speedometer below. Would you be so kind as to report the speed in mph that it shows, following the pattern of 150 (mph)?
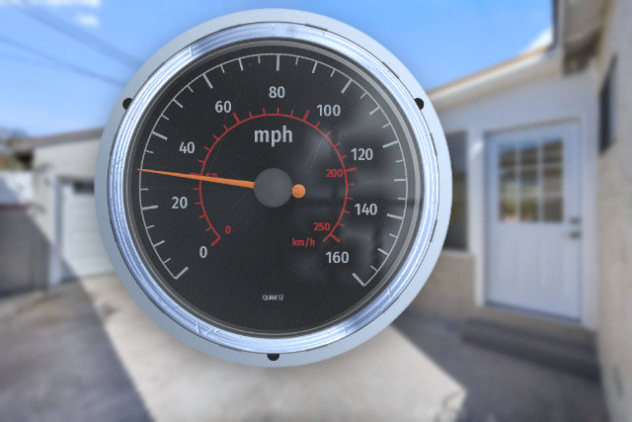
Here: 30 (mph)
